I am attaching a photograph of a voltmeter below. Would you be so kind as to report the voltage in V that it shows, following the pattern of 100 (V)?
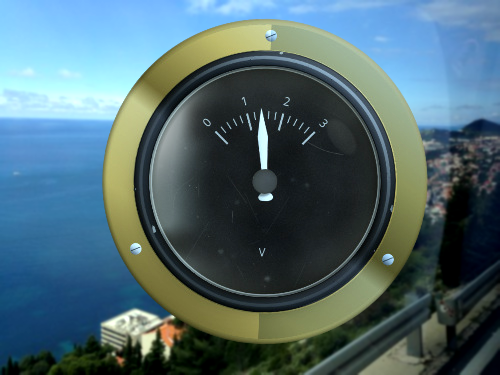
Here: 1.4 (V)
